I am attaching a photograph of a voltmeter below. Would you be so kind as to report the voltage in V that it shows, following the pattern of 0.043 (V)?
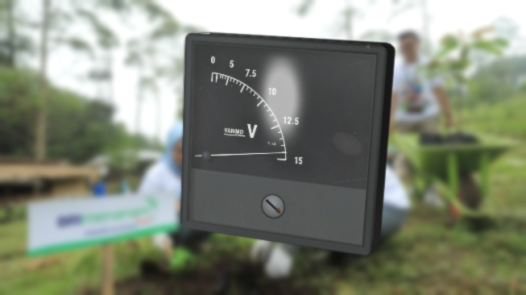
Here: 14.5 (V)
